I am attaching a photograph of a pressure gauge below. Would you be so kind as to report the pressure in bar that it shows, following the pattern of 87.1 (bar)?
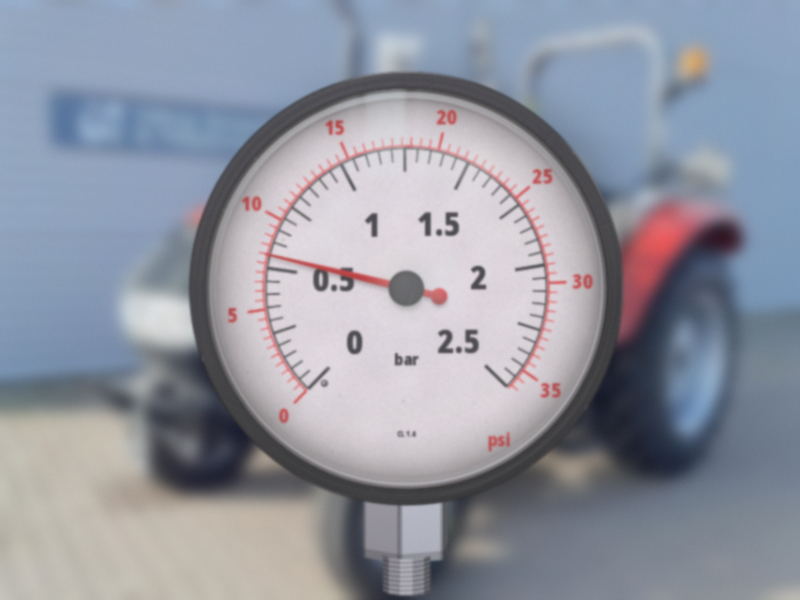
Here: 0.55 (bar)
